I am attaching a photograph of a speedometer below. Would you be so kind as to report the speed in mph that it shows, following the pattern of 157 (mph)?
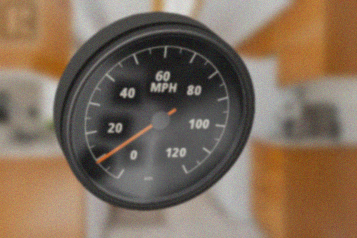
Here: 10 (mph)
